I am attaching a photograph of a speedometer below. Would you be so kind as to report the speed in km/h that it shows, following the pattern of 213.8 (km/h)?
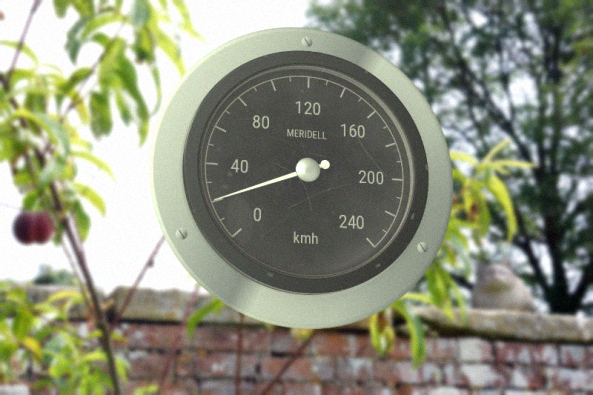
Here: 20 (km/h)
